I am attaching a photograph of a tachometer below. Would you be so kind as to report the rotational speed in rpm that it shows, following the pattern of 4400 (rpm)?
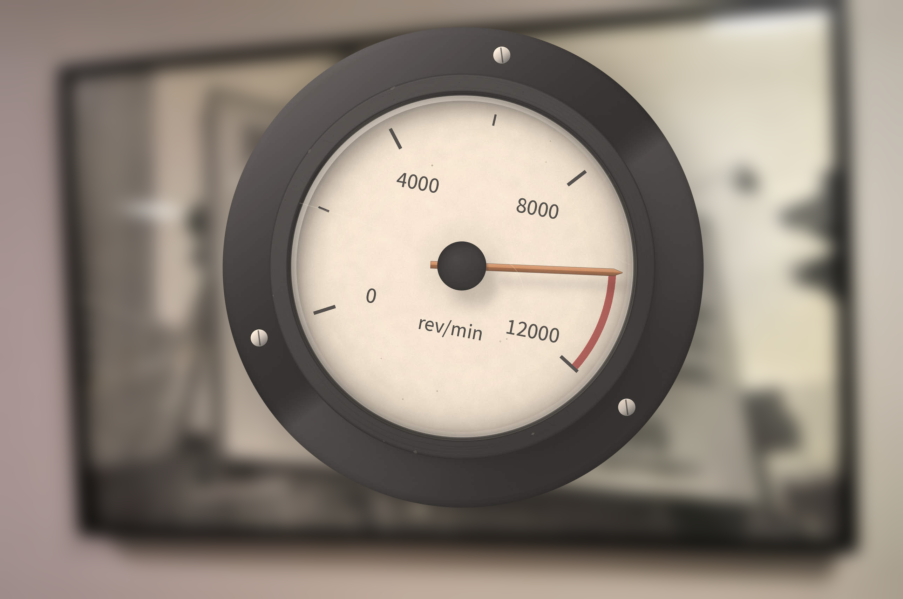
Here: 10000 (rpm)
